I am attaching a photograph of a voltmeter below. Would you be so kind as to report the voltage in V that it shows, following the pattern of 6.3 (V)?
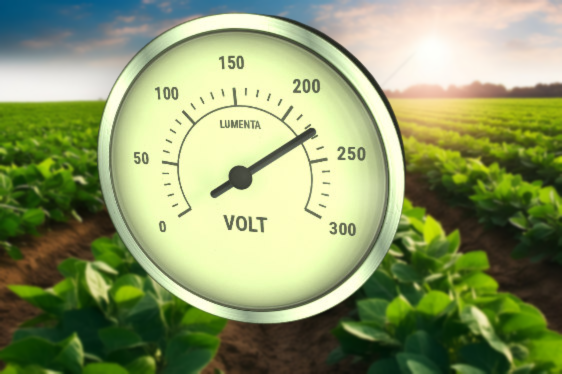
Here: 225 (V)
